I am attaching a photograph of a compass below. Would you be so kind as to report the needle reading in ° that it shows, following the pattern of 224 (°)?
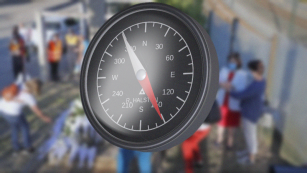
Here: 150 (°)
